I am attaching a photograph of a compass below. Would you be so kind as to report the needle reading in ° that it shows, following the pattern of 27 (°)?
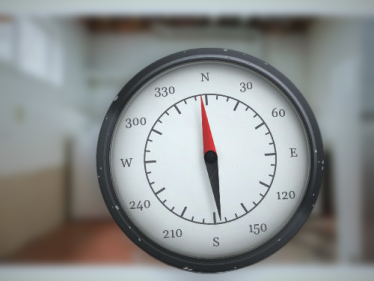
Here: 355 (°)
